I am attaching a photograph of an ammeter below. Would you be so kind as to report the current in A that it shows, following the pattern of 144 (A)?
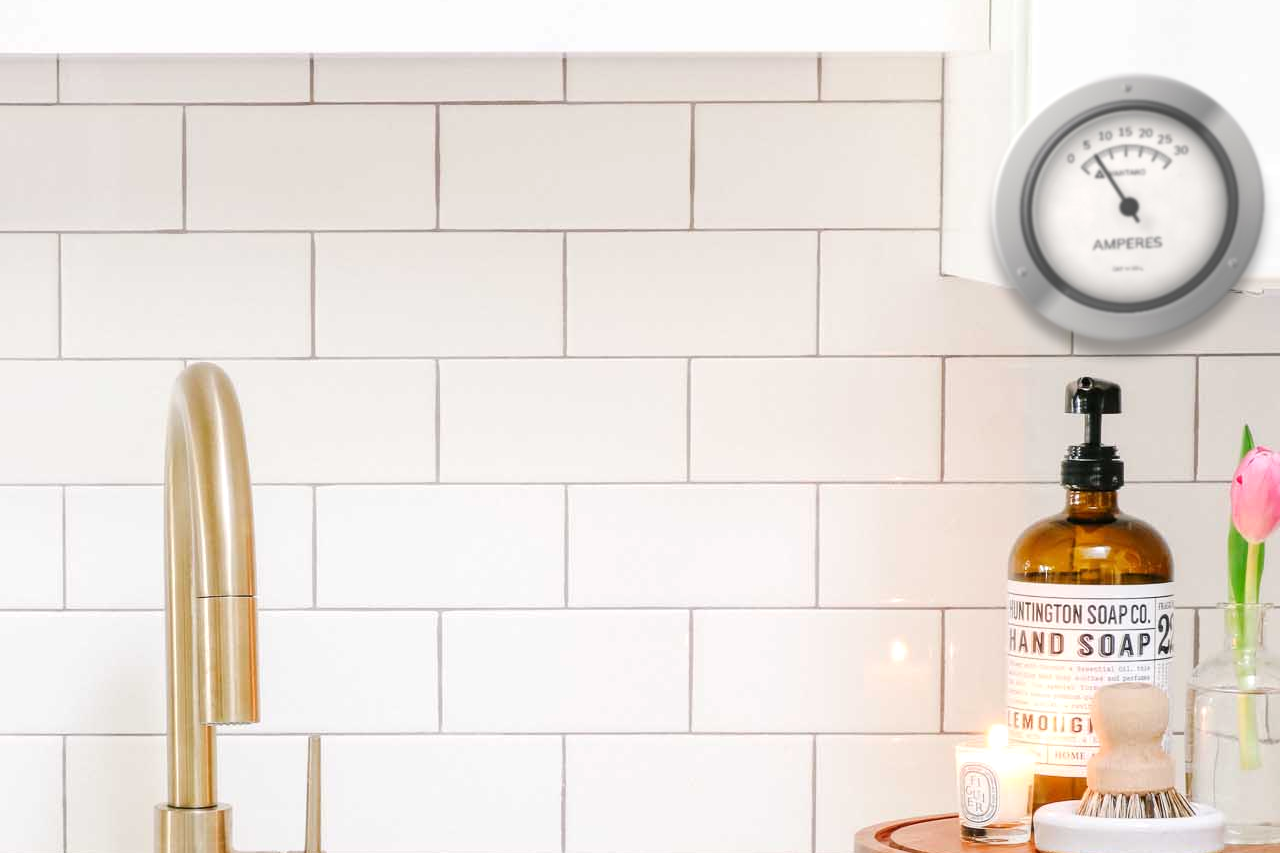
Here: 5 (A)
